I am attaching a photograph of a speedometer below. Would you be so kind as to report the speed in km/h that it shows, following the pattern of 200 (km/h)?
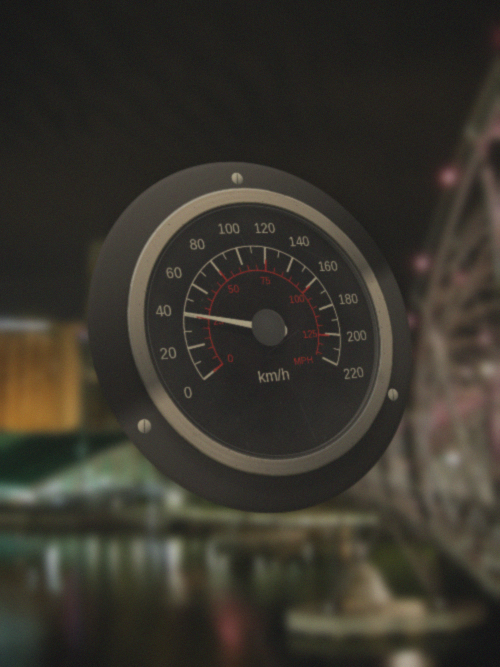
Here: 40 (km/h)
